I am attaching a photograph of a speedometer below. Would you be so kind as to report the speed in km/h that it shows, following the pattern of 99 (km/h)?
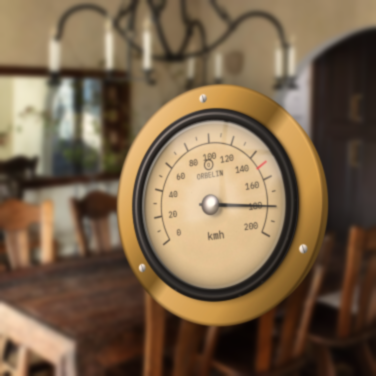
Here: 180 (km/h)
